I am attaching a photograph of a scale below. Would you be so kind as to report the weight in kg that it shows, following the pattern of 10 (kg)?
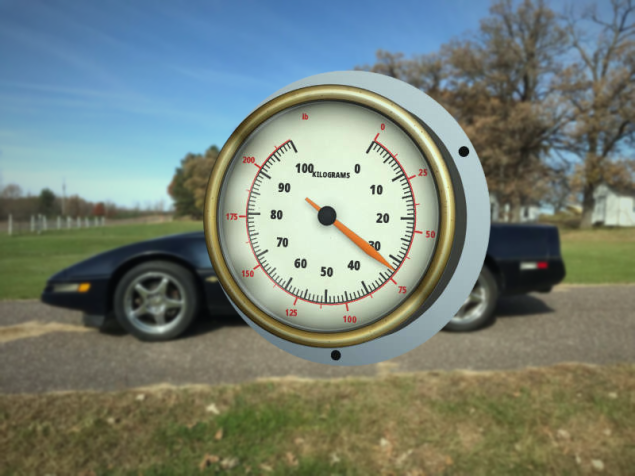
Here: 32 (kg)
